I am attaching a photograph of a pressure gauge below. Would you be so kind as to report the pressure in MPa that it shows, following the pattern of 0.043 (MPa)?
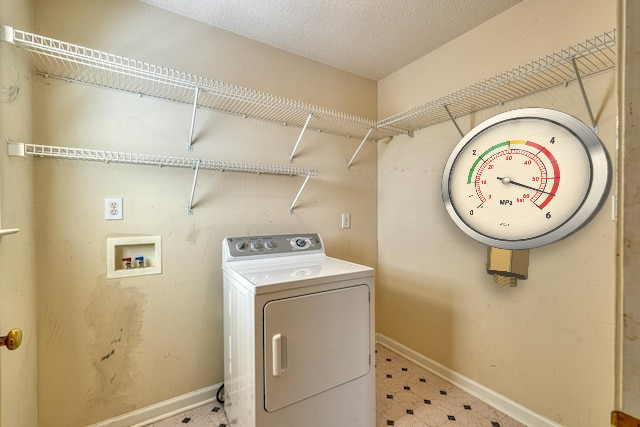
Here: 5.5 (MPa)
